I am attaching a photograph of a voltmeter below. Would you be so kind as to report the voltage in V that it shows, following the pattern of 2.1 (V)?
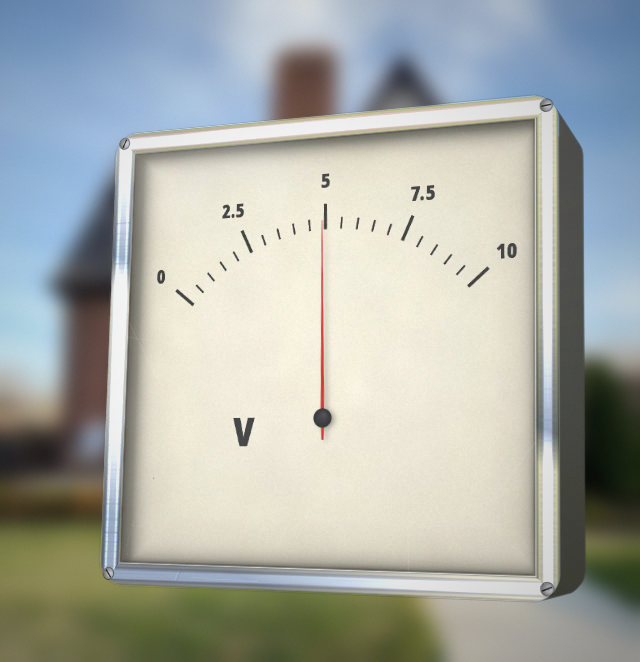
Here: 5 (V)
